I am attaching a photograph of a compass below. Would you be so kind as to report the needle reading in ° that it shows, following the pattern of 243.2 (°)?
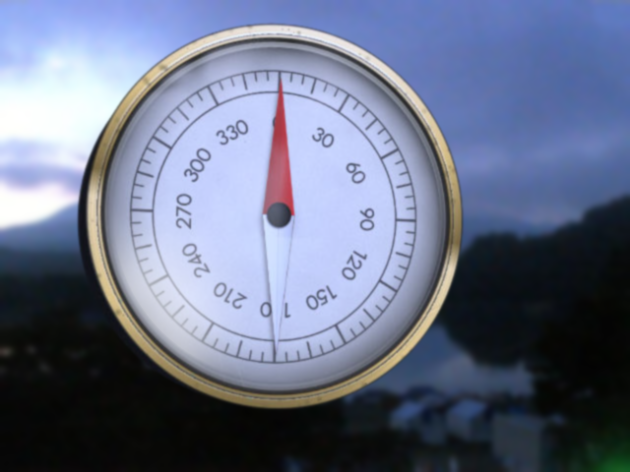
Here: 0 (°)
